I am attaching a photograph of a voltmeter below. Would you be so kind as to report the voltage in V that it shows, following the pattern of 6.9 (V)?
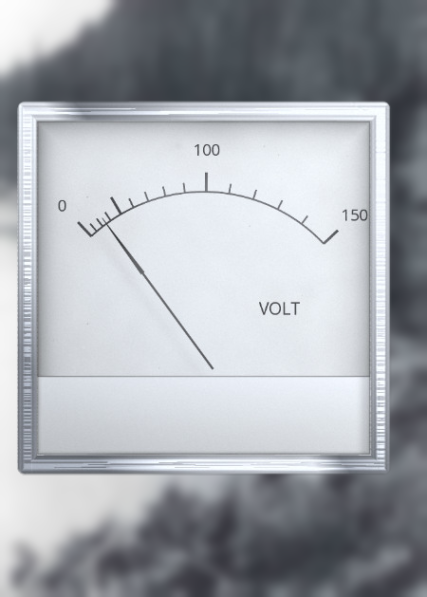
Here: 35 (V)
